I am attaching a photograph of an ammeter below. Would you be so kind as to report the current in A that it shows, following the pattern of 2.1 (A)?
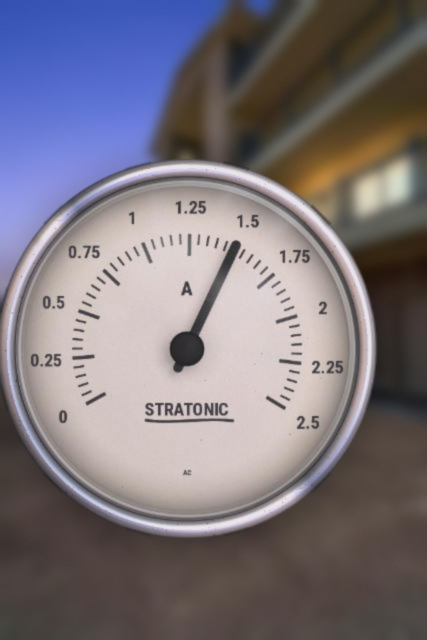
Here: 1.5 (A)
